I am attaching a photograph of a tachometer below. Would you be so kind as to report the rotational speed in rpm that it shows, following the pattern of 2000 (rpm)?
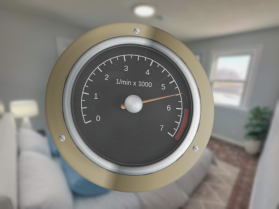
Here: 5500 (rpm)
